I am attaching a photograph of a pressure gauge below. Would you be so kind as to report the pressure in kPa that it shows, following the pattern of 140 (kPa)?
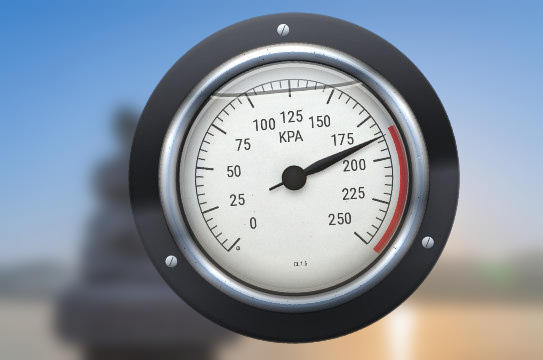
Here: 187.5 (kPa)
